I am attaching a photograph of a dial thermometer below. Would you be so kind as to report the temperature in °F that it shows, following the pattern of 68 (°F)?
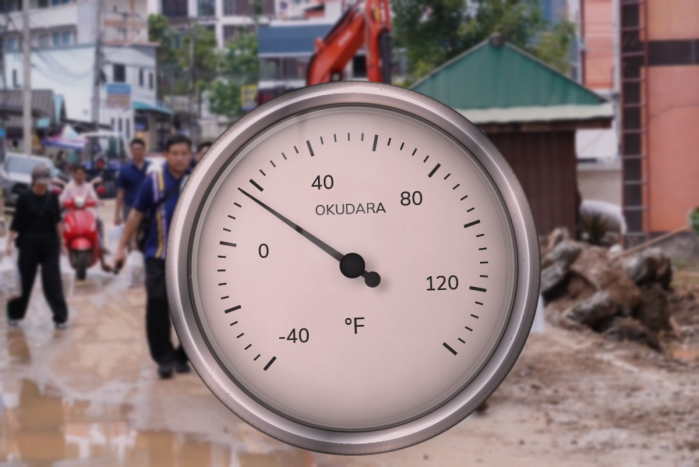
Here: 16 (°F)
